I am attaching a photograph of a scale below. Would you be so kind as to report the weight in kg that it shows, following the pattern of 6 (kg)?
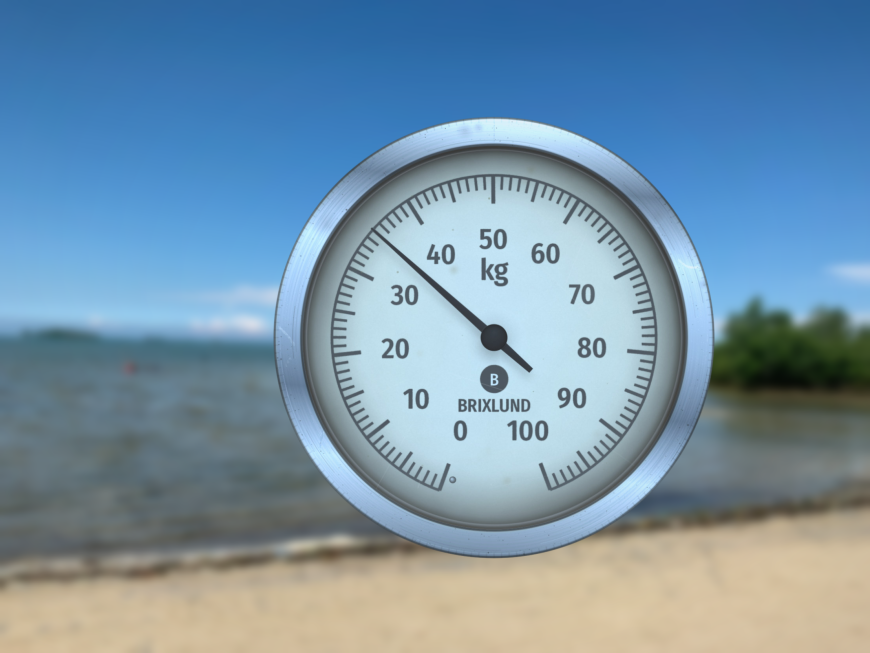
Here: 35 (kg)
